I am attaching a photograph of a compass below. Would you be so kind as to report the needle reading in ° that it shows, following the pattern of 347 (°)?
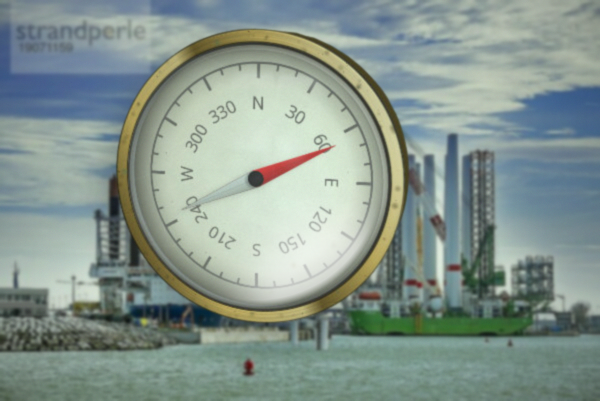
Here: 65 (°)
